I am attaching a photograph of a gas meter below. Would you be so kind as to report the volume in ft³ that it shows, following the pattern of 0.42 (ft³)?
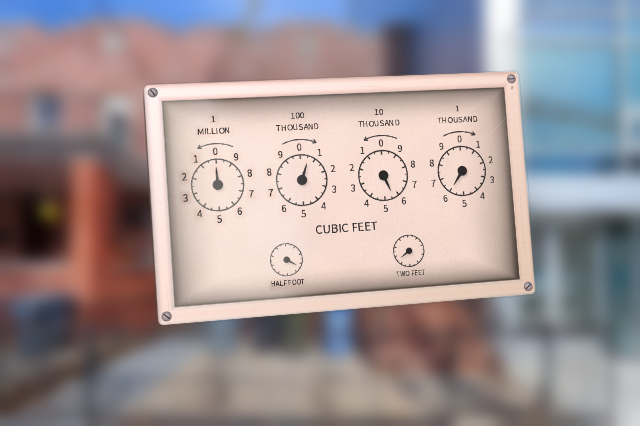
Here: 5600 (ft³)
